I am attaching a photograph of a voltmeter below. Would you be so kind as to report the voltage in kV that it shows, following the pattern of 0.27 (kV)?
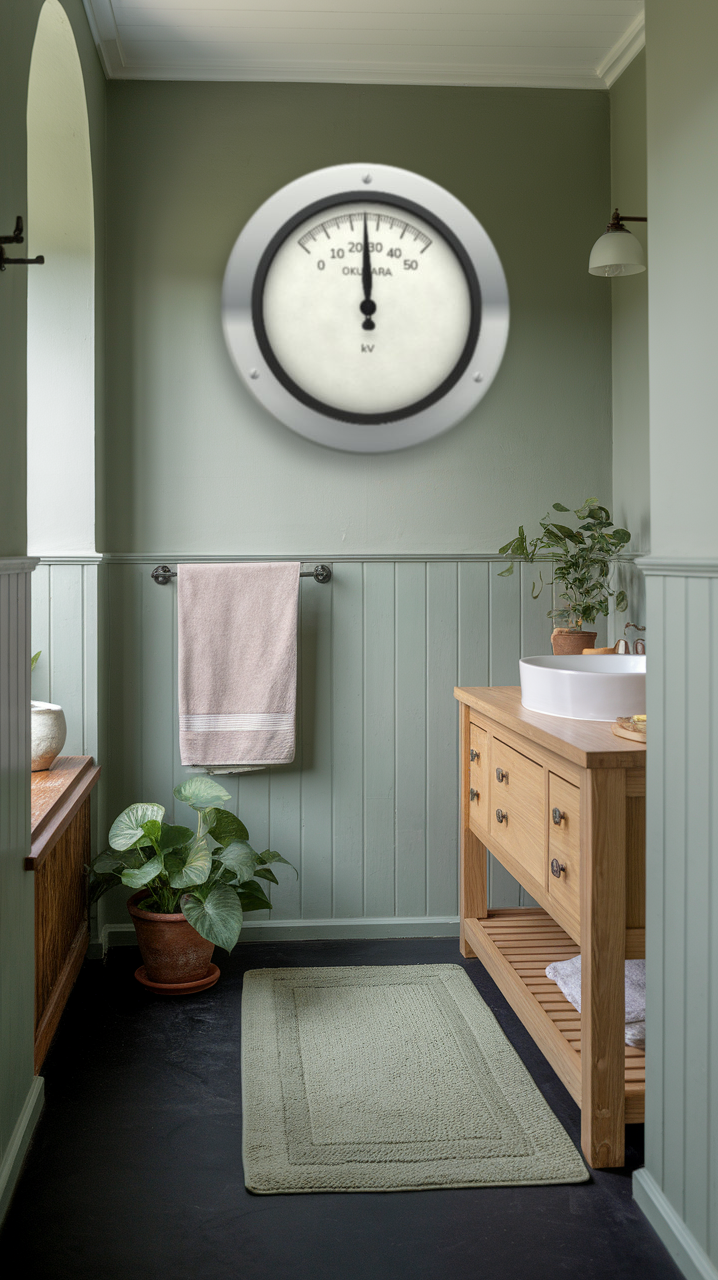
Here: 25 (kV)
